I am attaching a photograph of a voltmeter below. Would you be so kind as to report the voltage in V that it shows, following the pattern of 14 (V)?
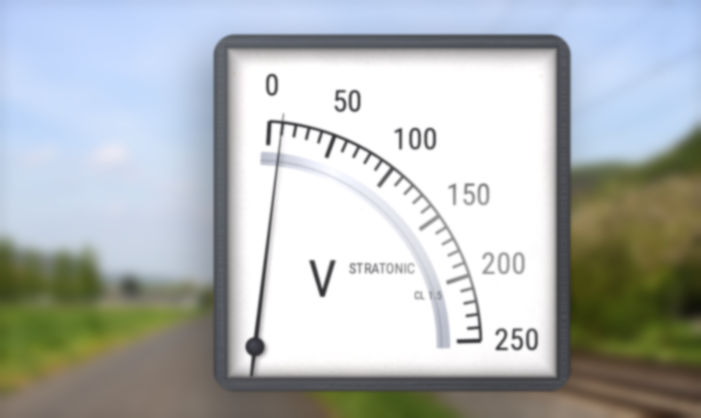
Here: 10 (V)
